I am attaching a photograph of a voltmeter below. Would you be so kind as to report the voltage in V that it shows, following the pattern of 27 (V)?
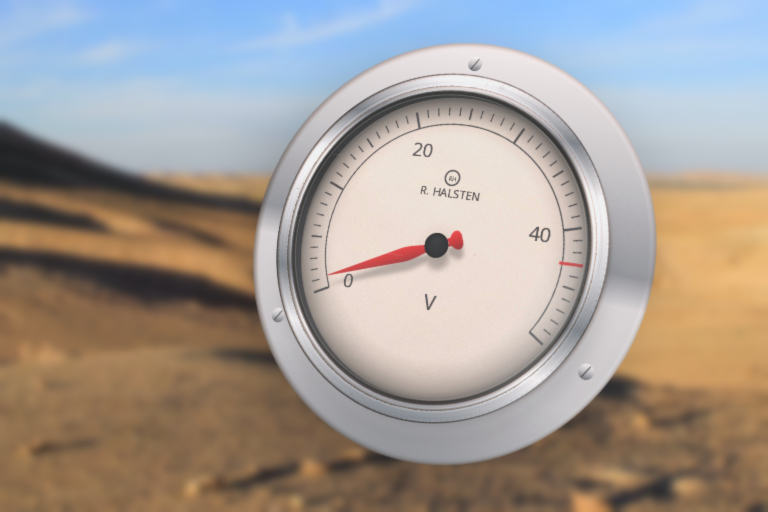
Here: 1 (V)
